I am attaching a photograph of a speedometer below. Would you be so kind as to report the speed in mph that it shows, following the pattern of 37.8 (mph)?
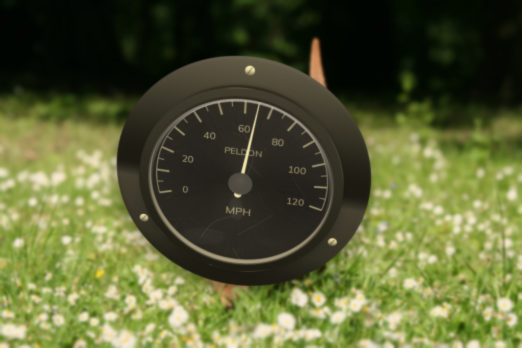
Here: 65 (mph)
